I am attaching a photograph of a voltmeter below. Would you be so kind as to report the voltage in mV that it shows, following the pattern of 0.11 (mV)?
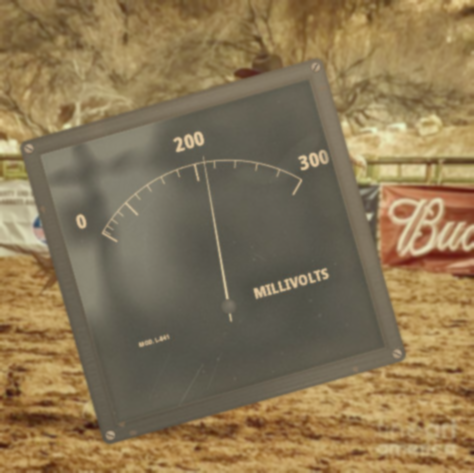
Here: 210 (mV)
